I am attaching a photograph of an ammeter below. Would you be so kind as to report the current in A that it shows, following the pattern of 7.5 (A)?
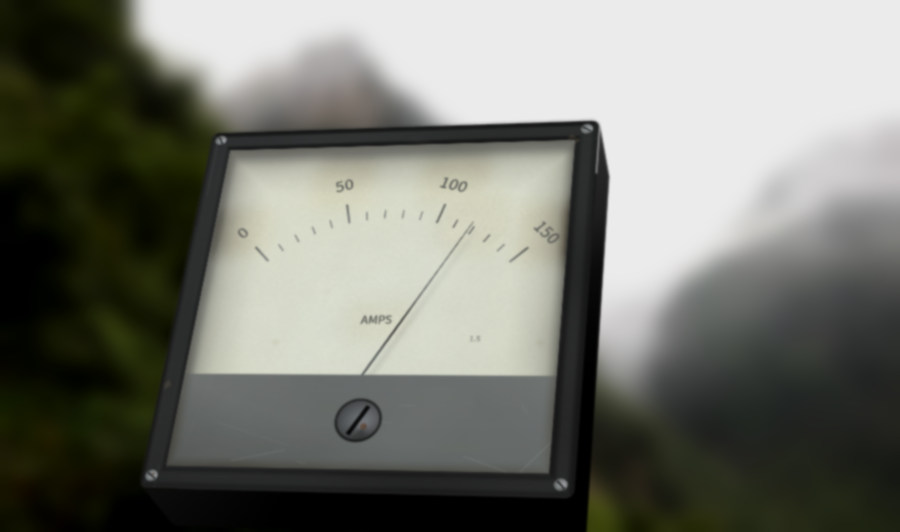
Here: 120 (A)
